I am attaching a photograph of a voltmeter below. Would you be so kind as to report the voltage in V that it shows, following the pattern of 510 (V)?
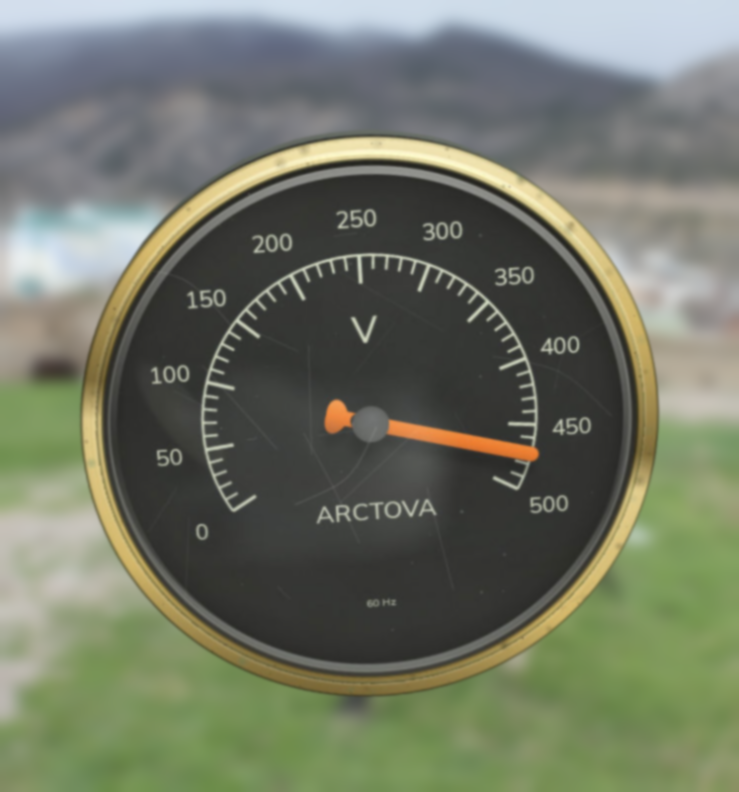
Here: 470 (V)
